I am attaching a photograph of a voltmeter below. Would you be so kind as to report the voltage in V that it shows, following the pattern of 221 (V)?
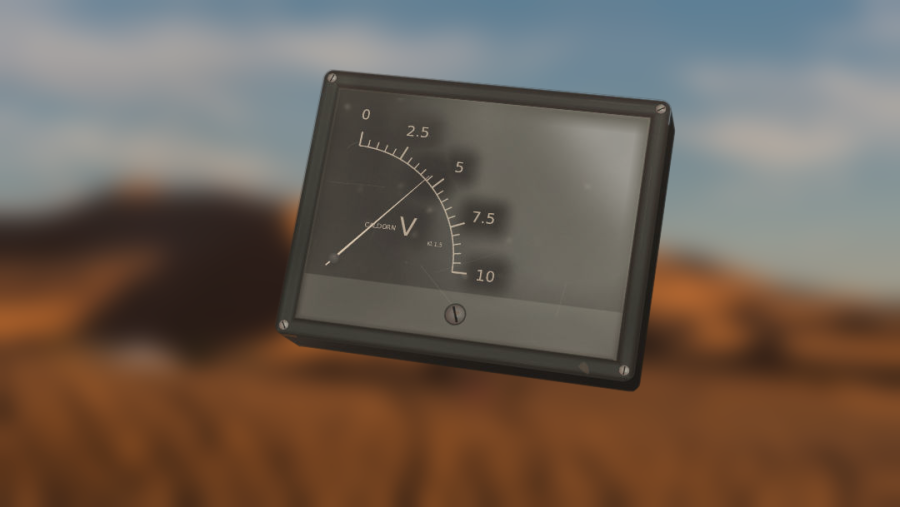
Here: 4.5 (V)
